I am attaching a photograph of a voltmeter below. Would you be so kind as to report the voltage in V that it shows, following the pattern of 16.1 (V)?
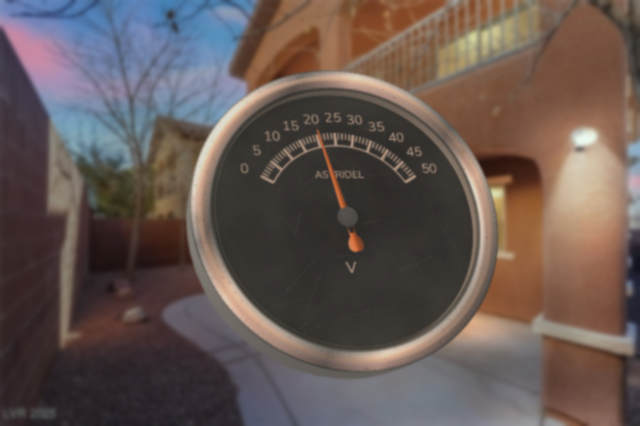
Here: 20 (V)
